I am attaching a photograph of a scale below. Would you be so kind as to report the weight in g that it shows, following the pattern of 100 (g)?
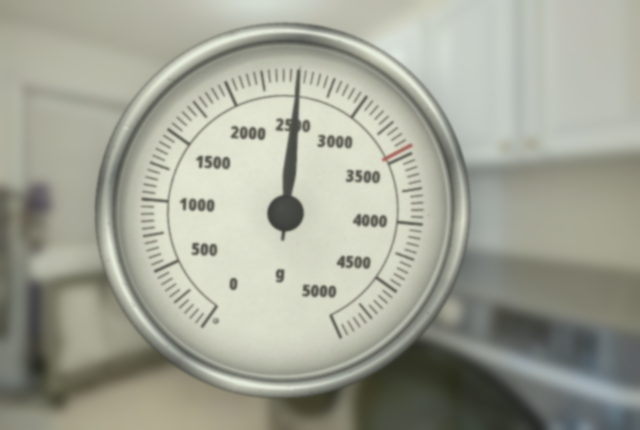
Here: 2500 (g)
